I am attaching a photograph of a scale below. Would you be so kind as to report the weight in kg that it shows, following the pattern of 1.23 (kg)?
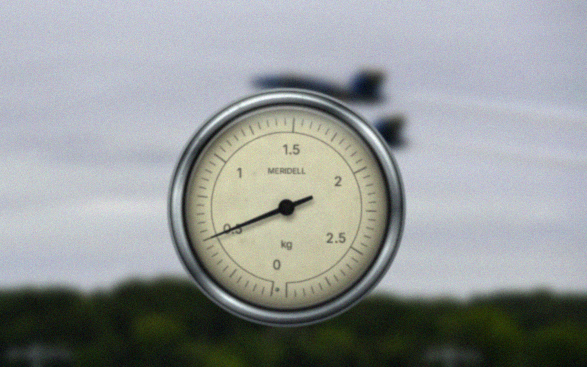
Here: 0.5 (kg)
